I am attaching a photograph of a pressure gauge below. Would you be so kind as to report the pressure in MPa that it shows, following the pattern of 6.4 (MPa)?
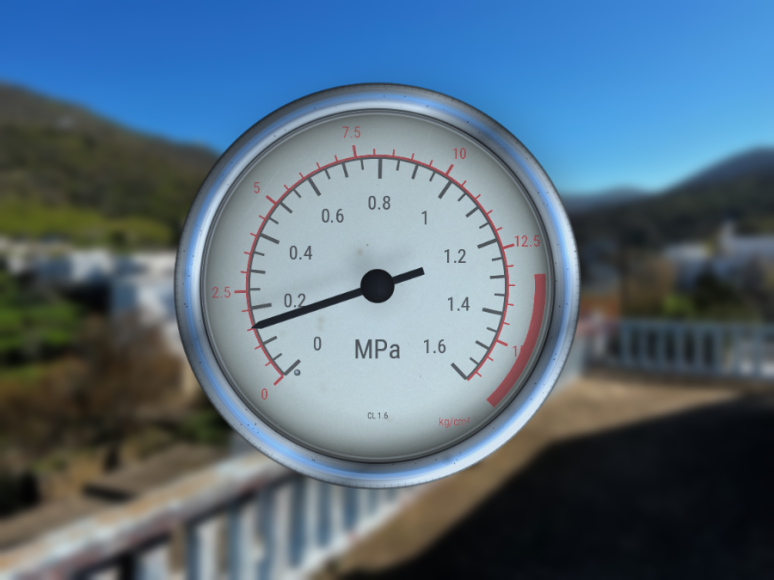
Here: 0.15 (MPa)
